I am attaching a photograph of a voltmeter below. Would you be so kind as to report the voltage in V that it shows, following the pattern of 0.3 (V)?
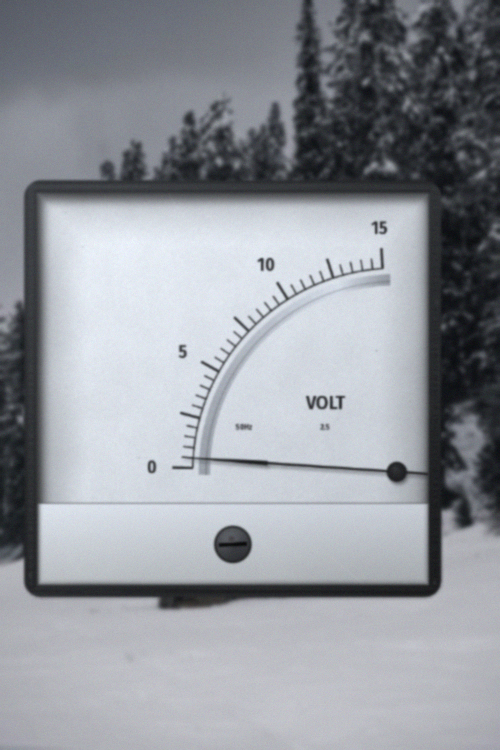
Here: 0.5 (V)
